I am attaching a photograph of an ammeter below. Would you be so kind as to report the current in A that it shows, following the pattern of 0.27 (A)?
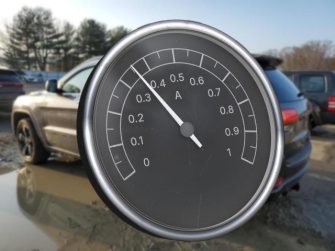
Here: 0.35 (A)
